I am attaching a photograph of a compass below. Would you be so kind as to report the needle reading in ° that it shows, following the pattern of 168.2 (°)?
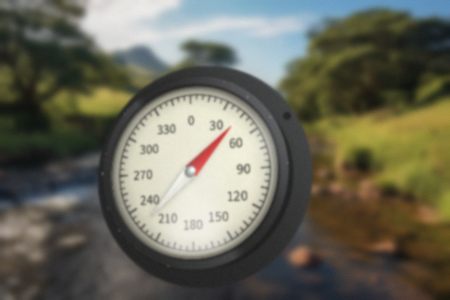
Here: 45 (°)
